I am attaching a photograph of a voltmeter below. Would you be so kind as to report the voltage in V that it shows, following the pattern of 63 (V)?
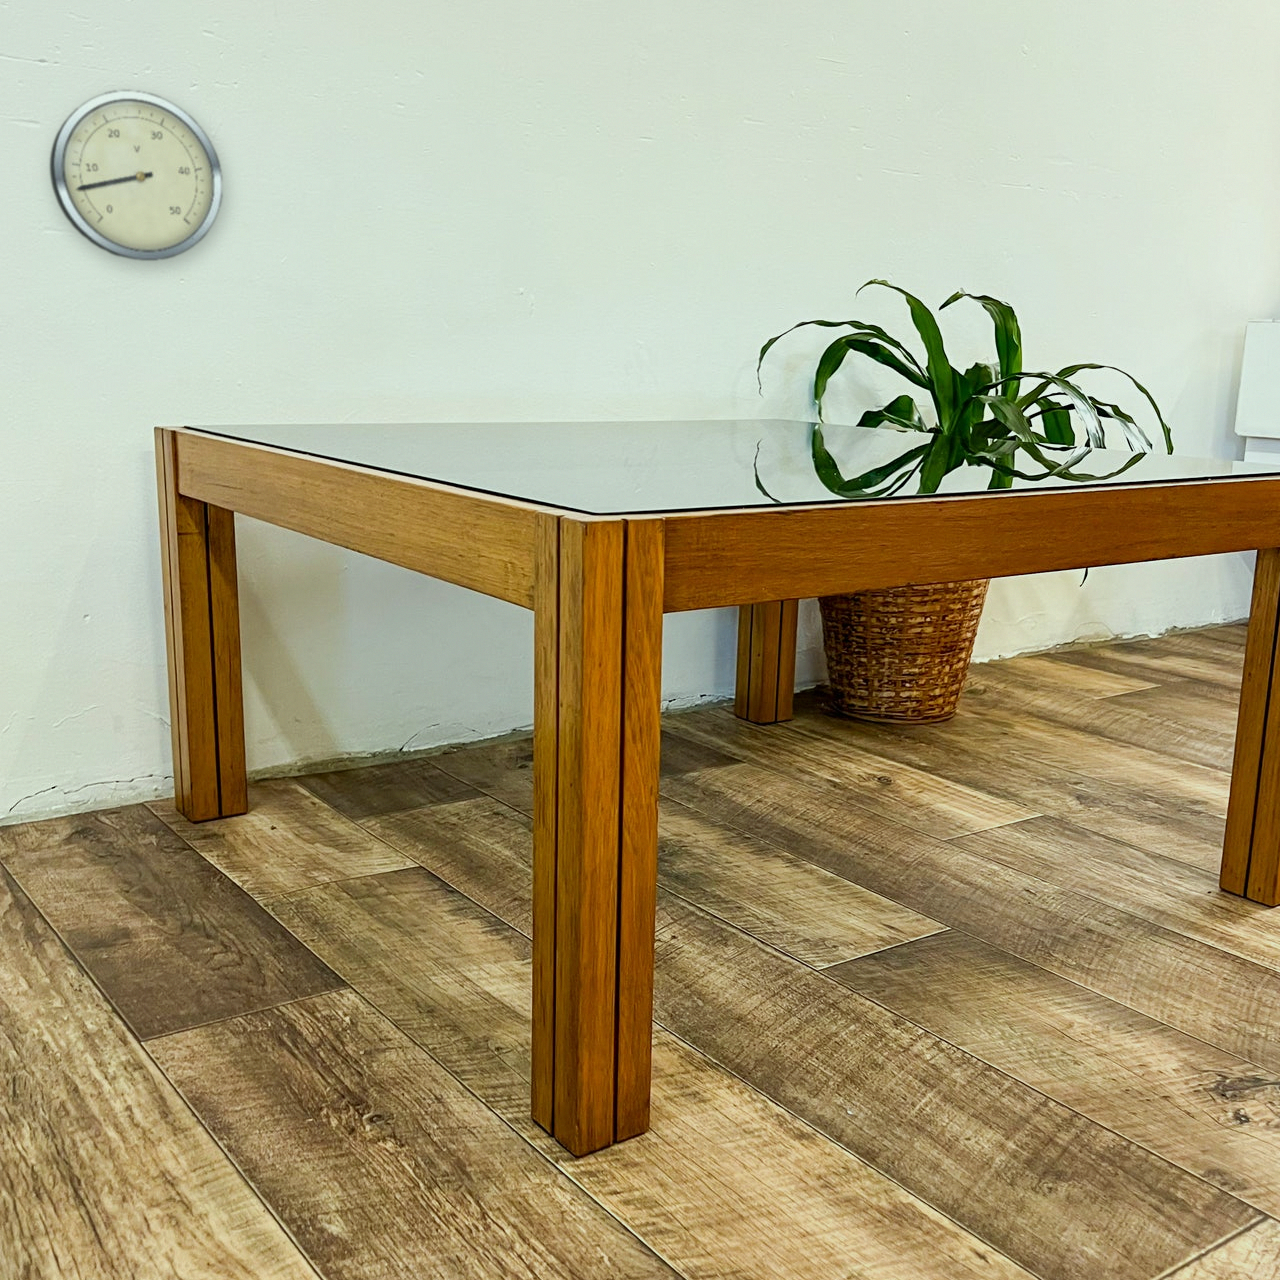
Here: 6 (V)
